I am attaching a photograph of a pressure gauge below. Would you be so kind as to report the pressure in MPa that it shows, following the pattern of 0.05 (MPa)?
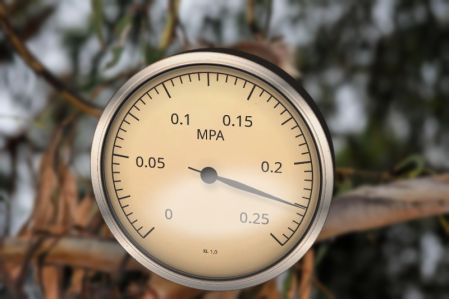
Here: 0.225 (MPa)
